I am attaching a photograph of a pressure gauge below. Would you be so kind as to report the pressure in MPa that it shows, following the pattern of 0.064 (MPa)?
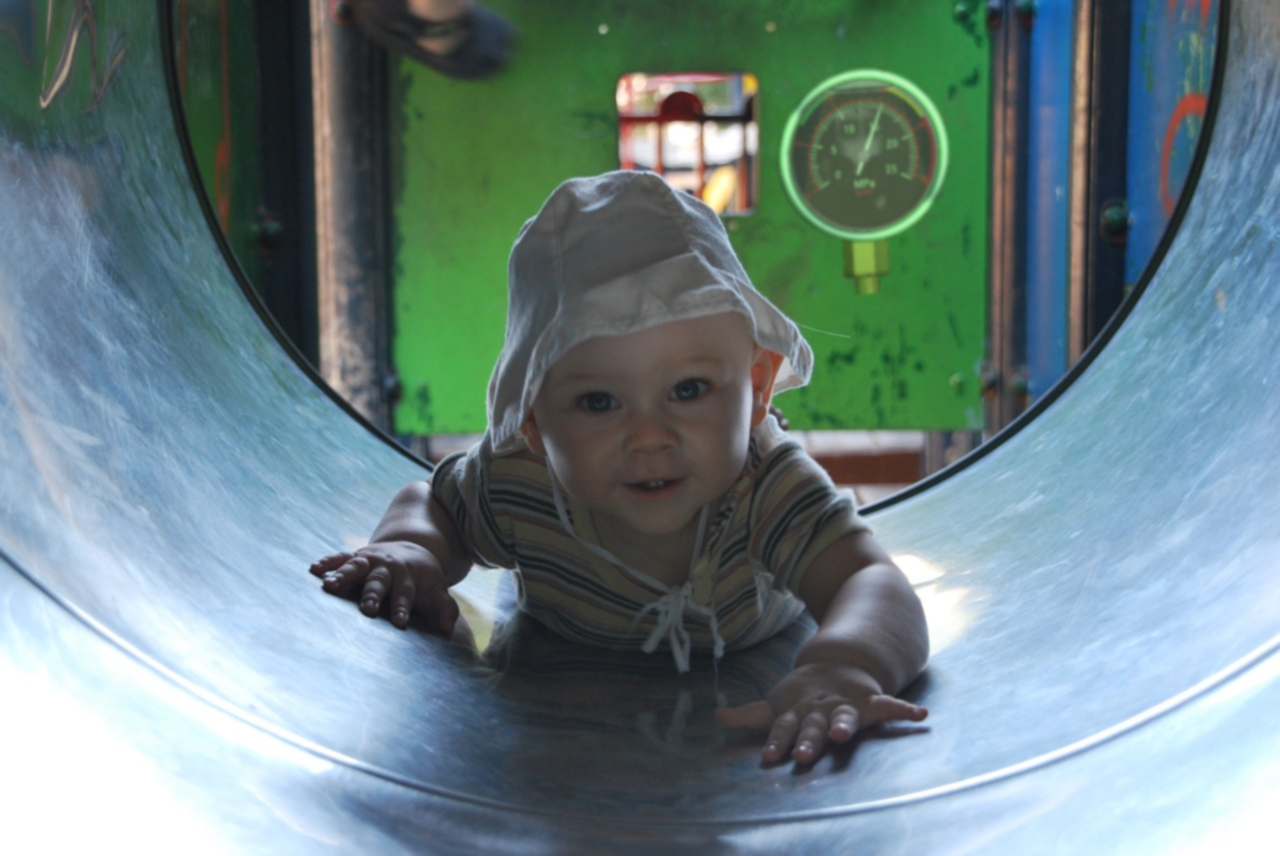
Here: 15 (MPa)
